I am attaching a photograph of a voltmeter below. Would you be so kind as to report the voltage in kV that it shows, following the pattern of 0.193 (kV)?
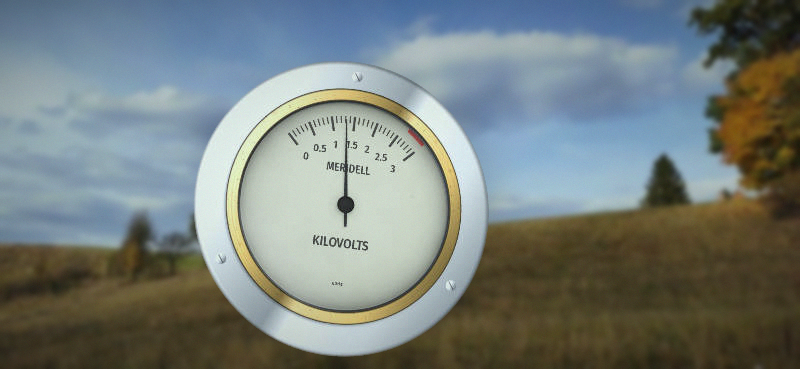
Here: 1.3 (kV)
